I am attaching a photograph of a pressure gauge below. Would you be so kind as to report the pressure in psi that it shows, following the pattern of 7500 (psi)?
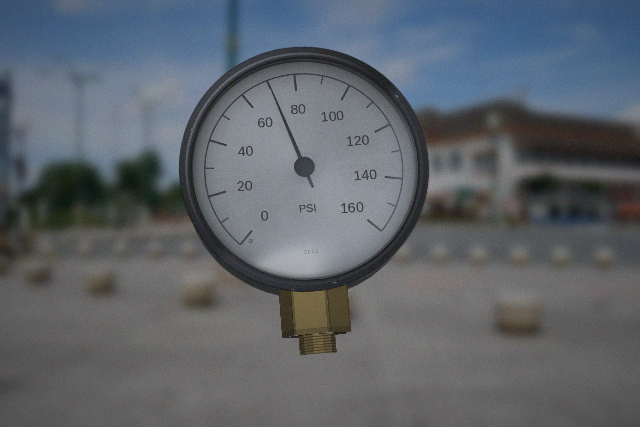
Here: 70 (psi)
